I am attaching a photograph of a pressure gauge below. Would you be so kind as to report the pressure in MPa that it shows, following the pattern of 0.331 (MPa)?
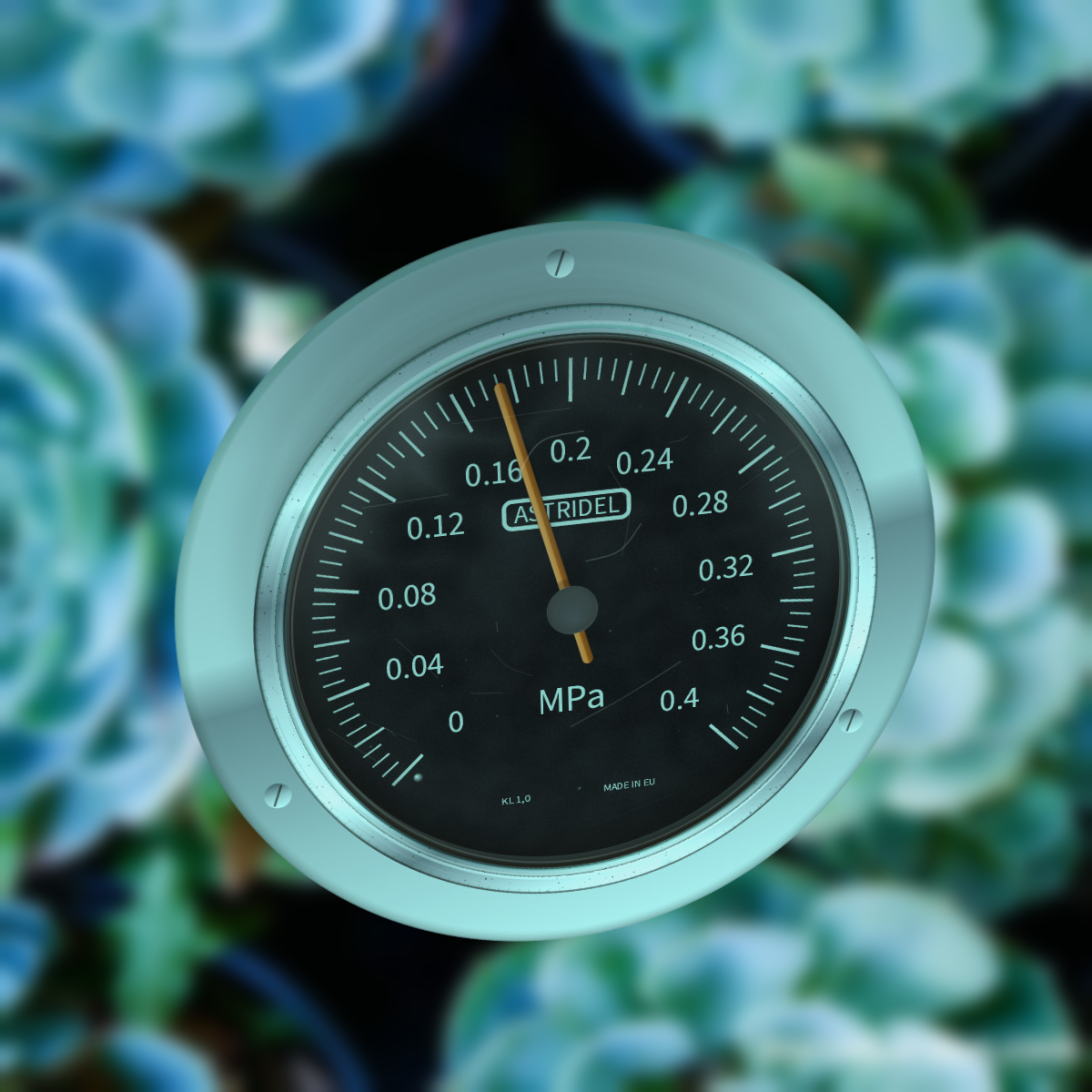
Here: 0.175 (MPa)
